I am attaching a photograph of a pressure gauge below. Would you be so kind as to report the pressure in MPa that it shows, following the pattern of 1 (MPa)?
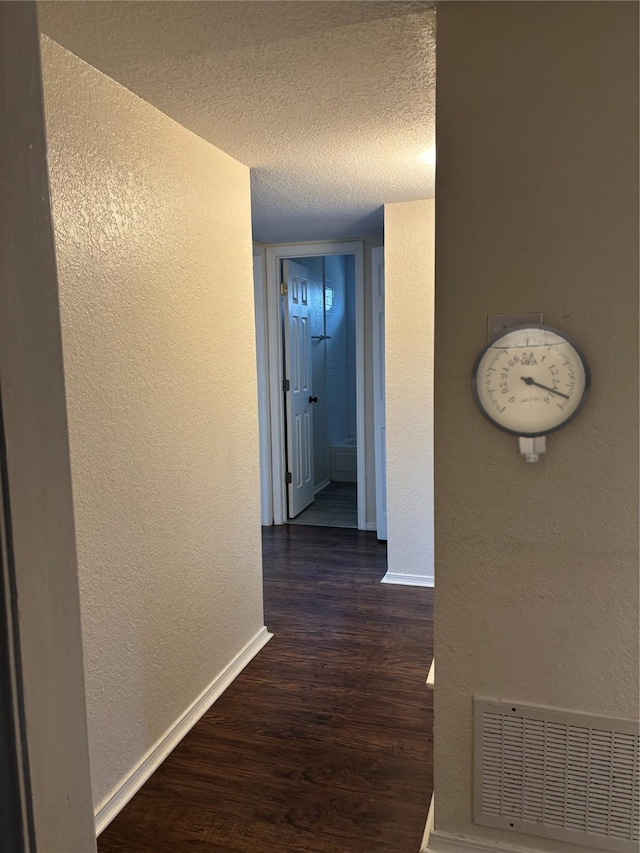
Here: 1.5 (MPa)
